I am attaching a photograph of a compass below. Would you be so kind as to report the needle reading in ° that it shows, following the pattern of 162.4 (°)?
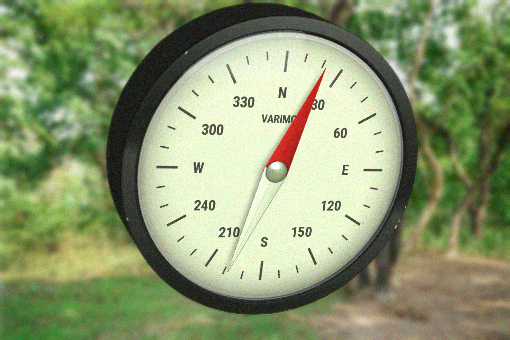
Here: 20 (°)
